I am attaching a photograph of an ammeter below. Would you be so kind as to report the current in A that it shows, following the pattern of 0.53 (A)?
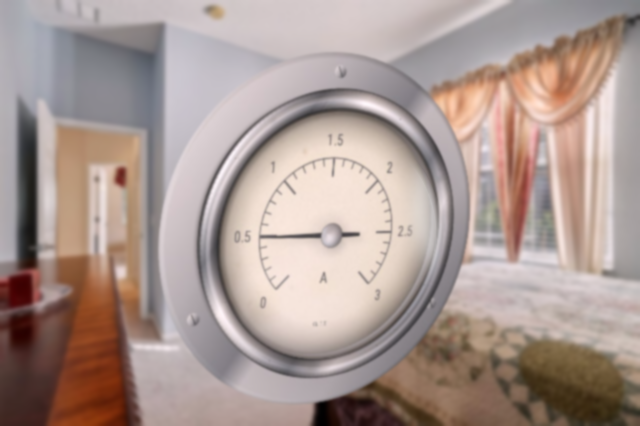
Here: 0.5 (A)
